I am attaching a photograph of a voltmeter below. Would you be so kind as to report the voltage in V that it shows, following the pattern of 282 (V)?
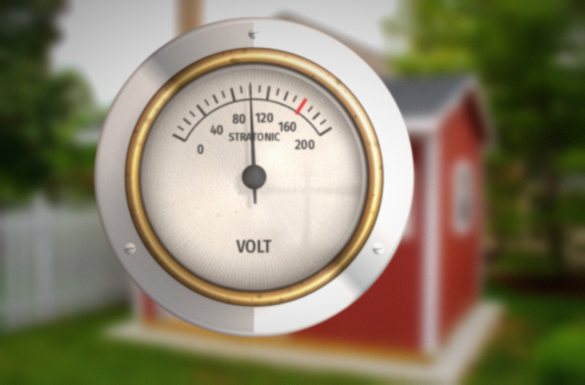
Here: 100 (V)
